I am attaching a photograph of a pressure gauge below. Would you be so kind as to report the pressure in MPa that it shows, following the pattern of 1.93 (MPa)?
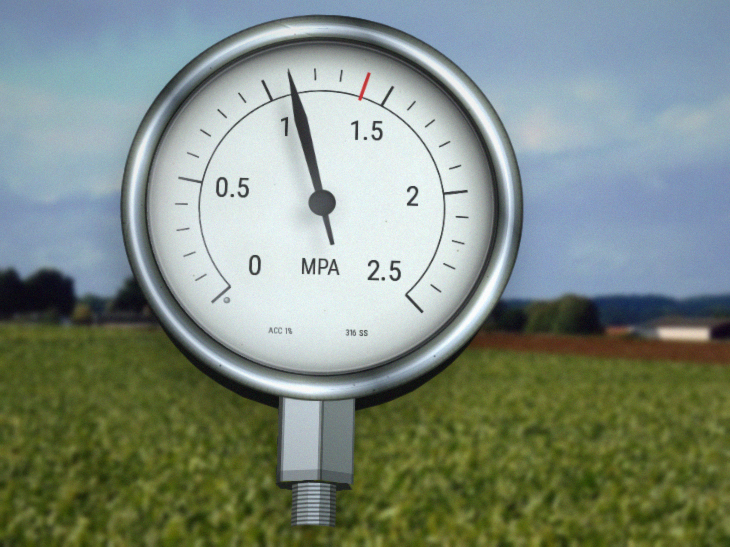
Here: 1.1 (MPa)
